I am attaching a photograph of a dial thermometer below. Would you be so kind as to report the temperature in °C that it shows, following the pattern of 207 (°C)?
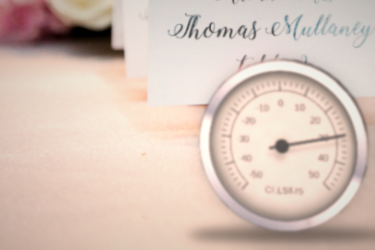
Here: 30 (°C)
